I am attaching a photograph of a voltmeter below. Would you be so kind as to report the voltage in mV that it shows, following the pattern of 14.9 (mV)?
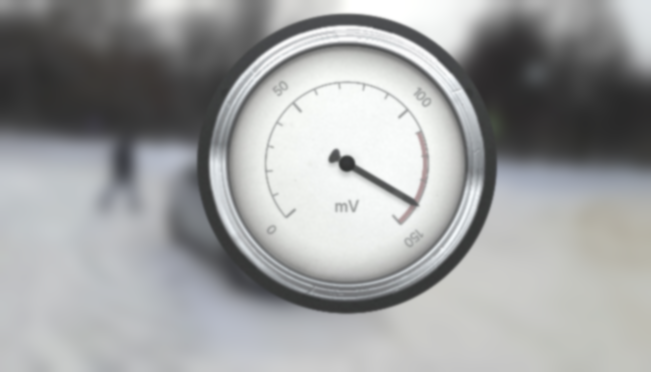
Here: 140 (mV)
